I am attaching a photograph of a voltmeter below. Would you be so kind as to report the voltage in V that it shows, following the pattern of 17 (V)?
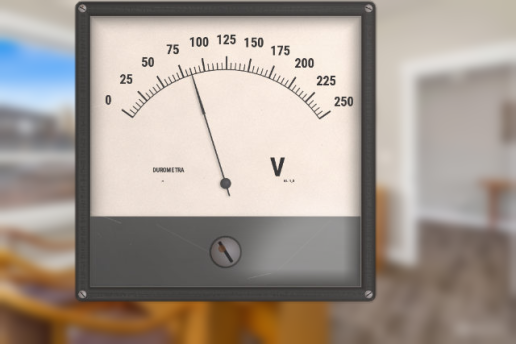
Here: 85 (V)
